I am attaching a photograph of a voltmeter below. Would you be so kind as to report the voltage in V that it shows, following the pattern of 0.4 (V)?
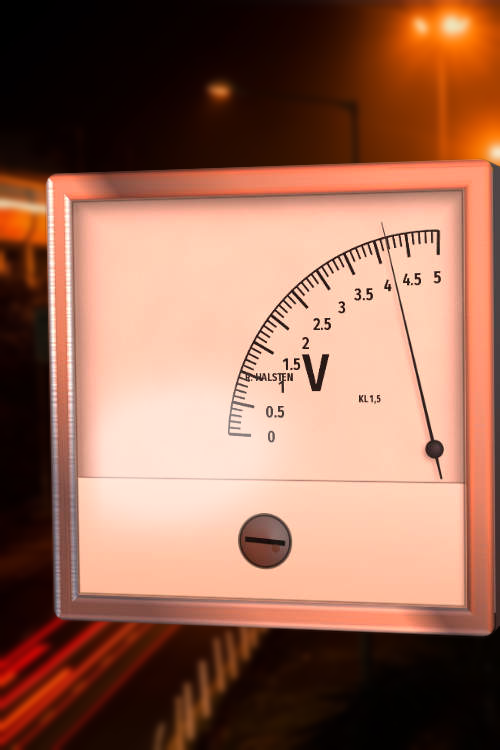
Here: 4.2 (V)
